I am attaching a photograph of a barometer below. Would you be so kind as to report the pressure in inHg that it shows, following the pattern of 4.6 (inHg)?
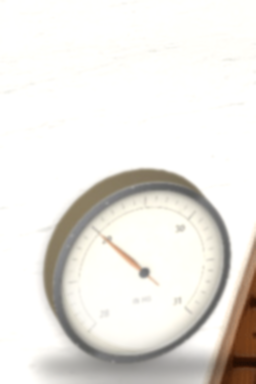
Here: 29 (inHg)
